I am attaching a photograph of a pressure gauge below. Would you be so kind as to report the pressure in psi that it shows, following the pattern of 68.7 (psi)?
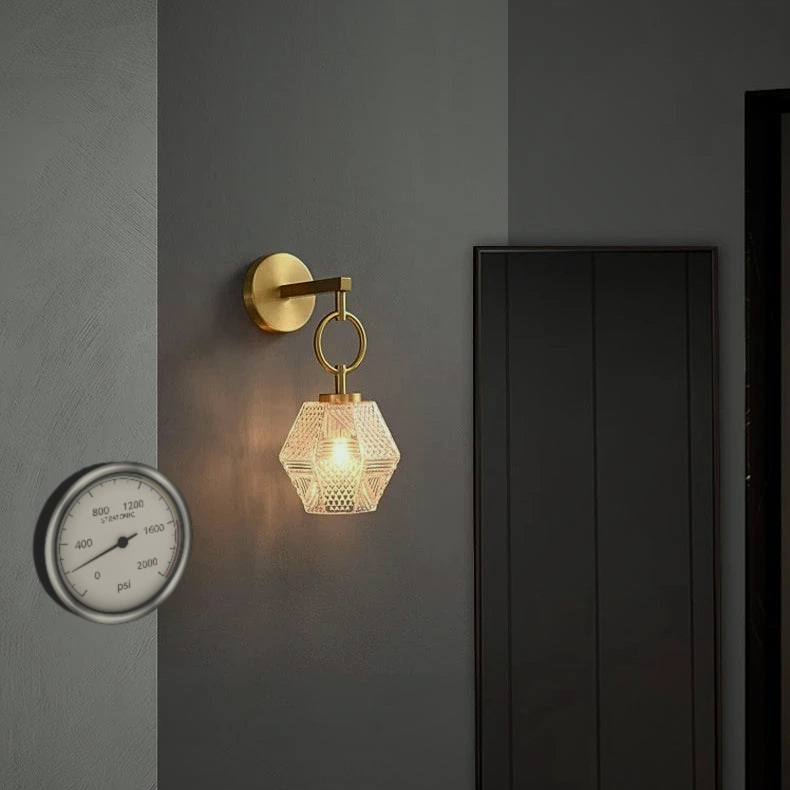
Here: 200 (psi)
